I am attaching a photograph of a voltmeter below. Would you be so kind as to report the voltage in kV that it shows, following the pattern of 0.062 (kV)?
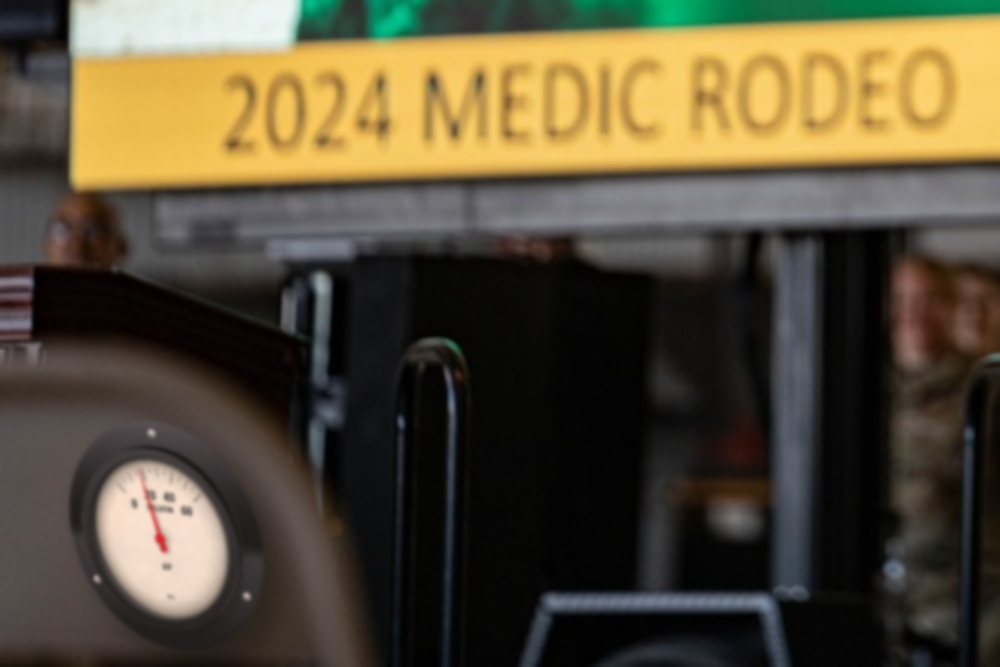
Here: 20 (kV)
